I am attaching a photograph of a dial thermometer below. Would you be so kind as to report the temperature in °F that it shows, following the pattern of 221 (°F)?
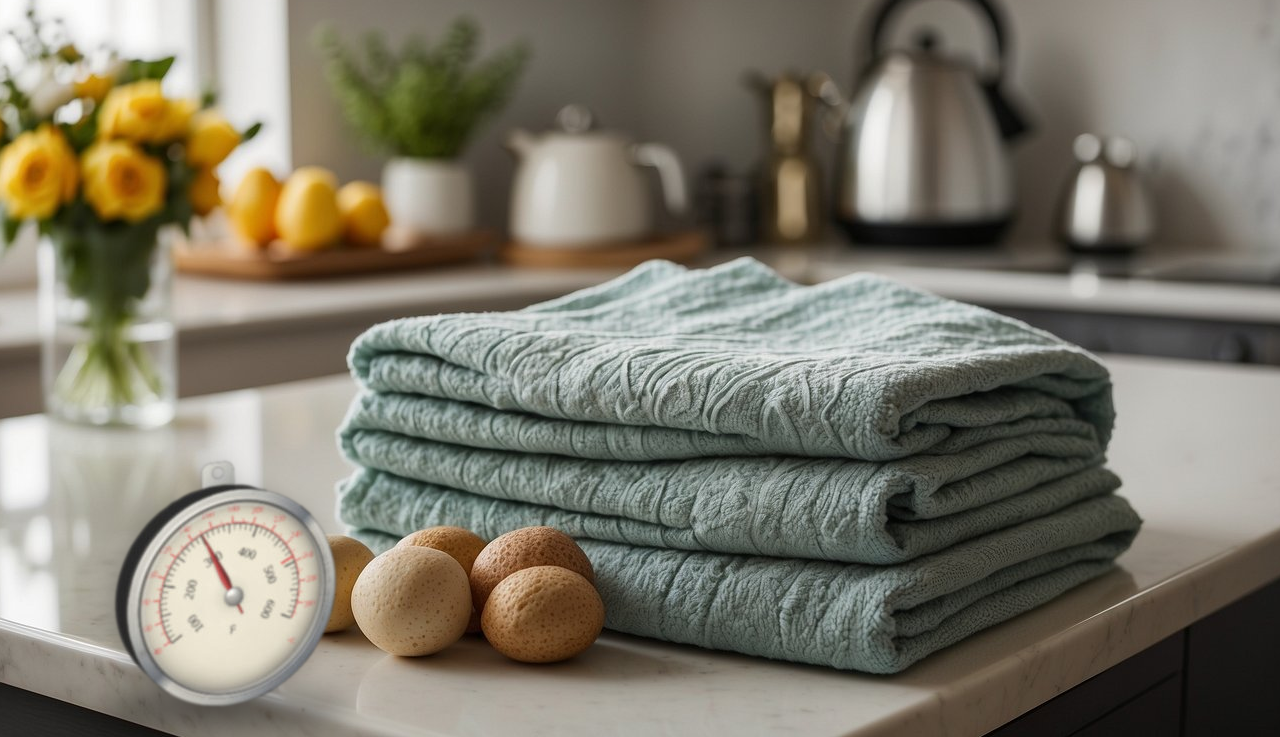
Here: 300 (°F)
